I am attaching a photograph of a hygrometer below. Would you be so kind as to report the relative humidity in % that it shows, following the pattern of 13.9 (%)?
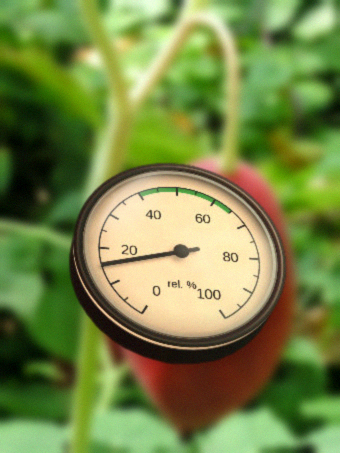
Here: 15 (%)
